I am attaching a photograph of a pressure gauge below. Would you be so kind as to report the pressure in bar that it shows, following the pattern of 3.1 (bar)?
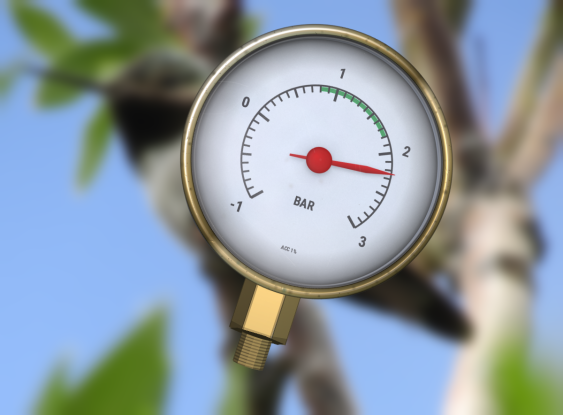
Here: 2.25 (bar)
